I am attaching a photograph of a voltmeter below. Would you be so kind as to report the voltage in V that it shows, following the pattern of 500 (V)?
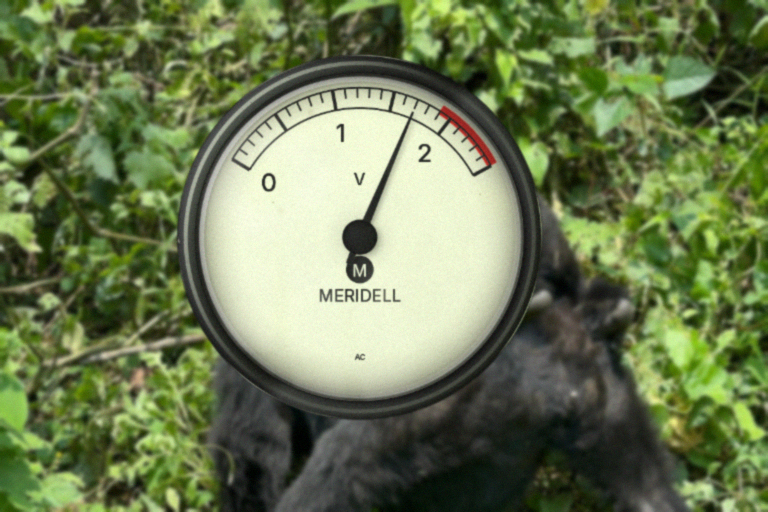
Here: 1.7 (V)
